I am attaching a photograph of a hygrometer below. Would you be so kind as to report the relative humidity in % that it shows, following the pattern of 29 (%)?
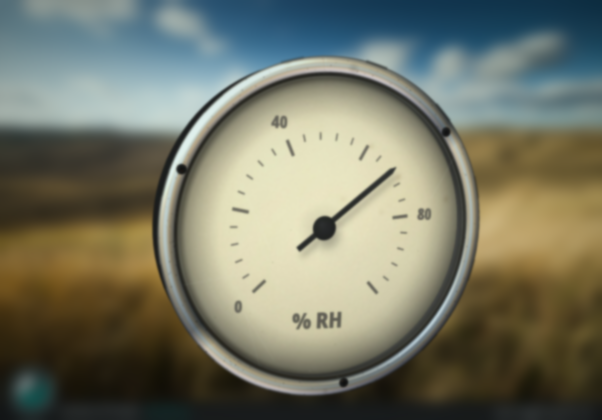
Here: 68 (%)
